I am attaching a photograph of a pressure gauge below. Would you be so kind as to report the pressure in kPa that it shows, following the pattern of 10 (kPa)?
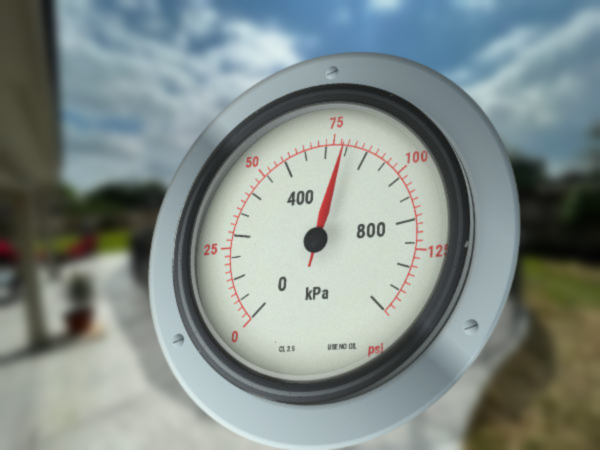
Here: 550 (kPa)
